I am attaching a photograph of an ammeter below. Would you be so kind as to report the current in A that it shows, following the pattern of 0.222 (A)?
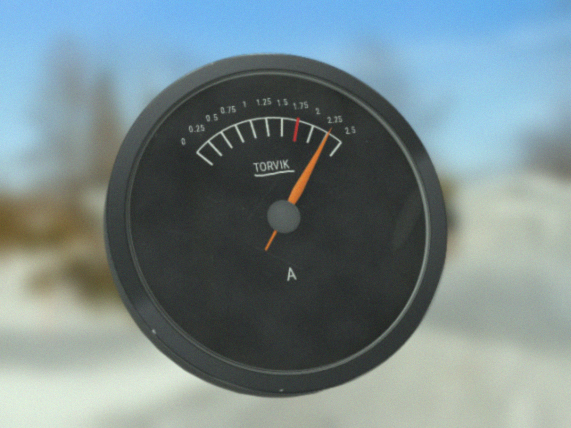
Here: 2.25 (A)
